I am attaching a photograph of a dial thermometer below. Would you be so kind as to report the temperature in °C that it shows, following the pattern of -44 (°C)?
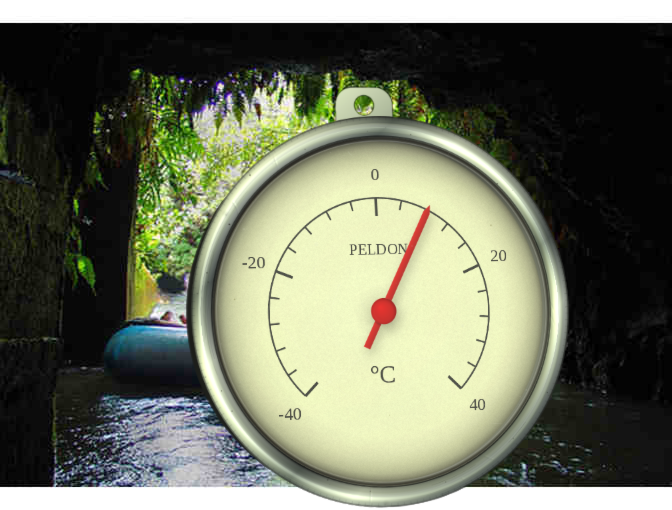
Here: 8 (°C)
